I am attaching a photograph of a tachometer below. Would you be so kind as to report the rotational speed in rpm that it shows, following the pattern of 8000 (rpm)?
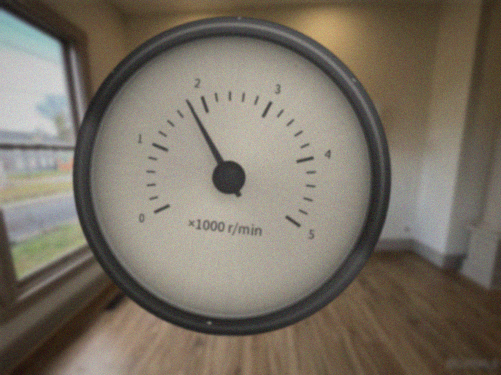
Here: 1800 (rpm)
